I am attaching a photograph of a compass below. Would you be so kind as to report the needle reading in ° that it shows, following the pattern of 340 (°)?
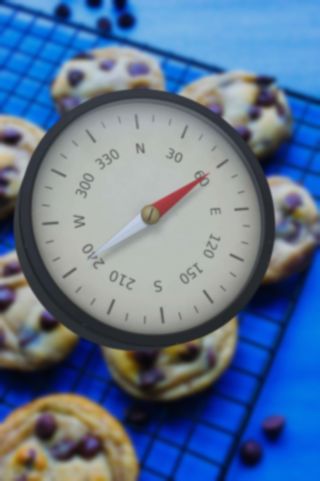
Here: 60 (°)
